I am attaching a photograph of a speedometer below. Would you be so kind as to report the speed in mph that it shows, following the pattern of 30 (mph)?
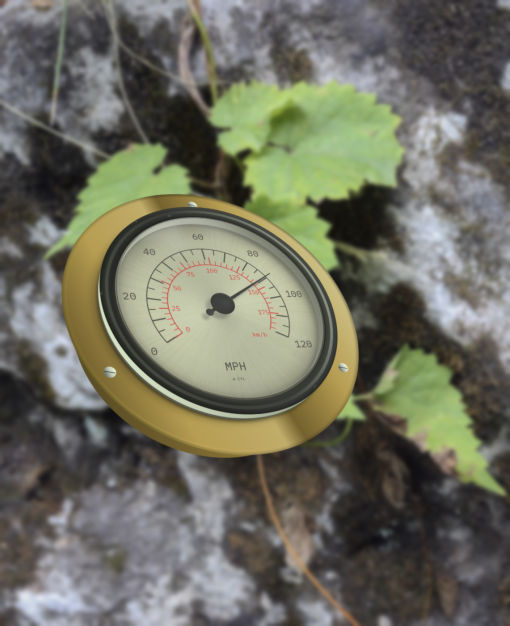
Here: 90 (mph)
